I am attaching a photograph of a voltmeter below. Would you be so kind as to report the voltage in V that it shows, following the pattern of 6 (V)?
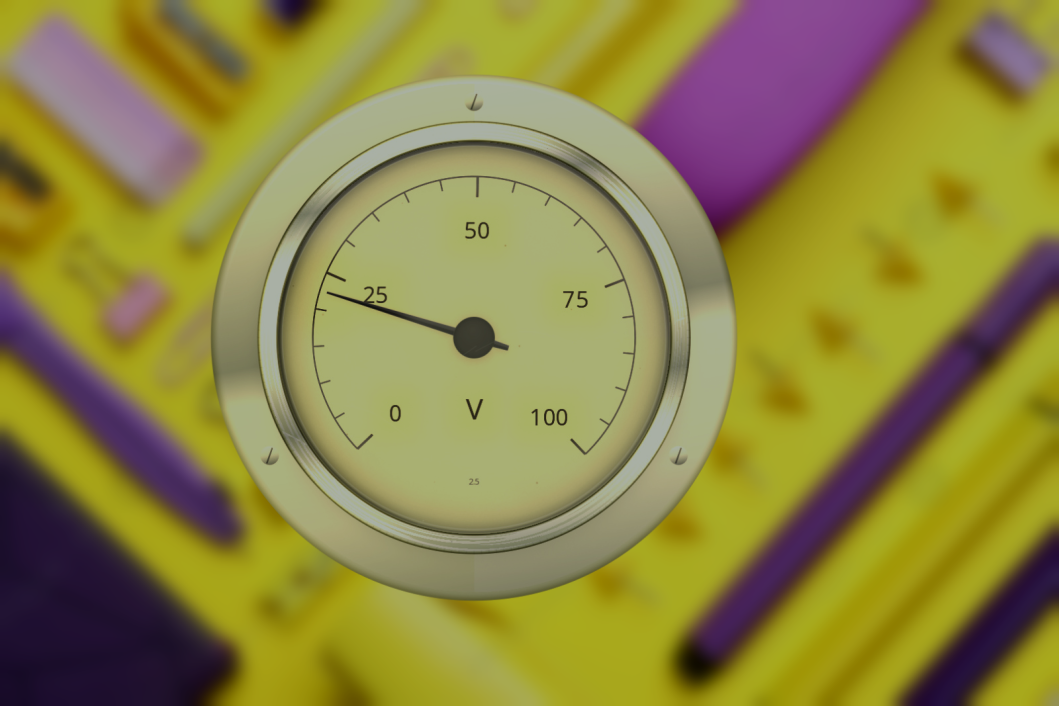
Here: 22.5 (V)
